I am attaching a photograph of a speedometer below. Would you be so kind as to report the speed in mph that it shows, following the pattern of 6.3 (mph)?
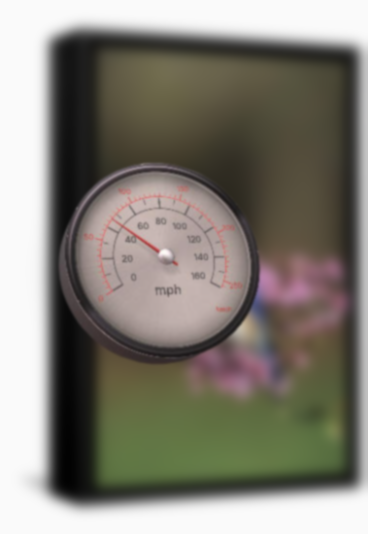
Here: 45 (mph)
